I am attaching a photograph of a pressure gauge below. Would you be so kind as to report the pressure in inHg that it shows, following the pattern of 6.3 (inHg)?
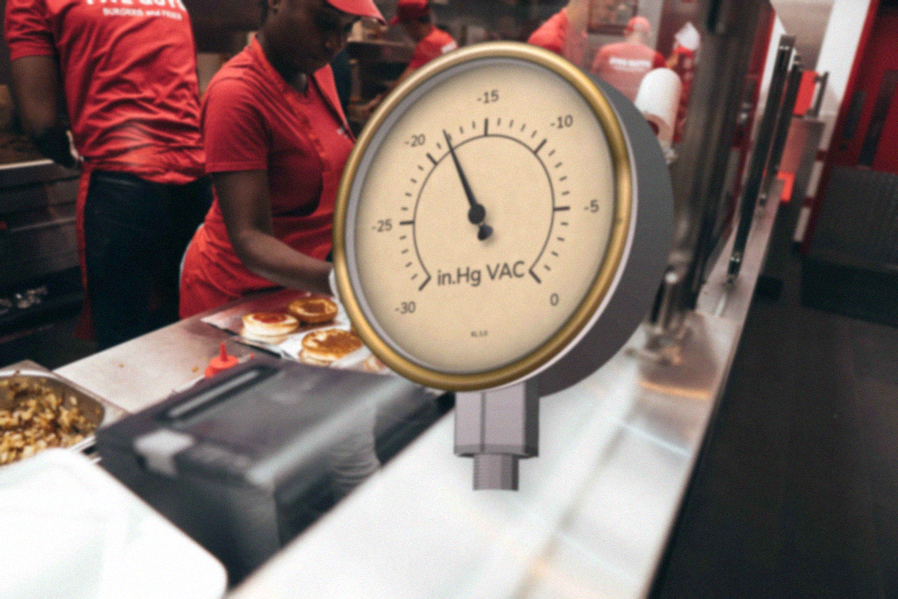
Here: -18 (inHg)
